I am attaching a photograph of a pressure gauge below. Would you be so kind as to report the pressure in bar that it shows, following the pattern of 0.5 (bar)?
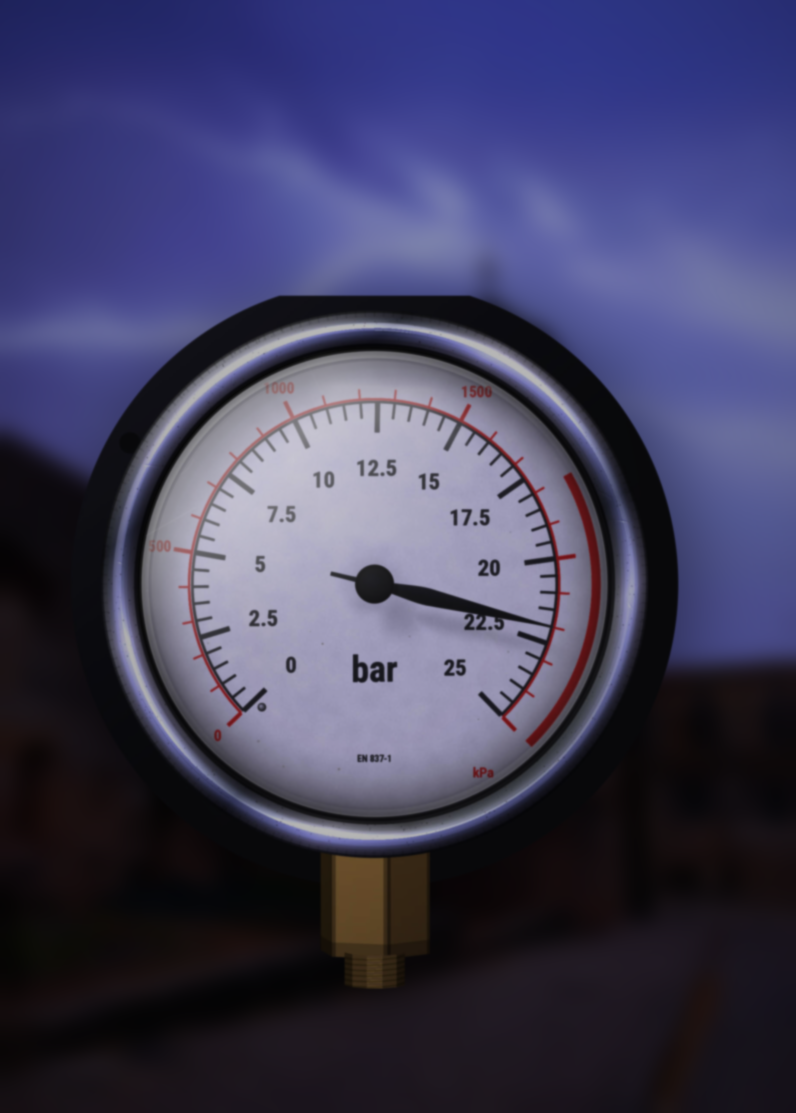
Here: 22 (bar)
